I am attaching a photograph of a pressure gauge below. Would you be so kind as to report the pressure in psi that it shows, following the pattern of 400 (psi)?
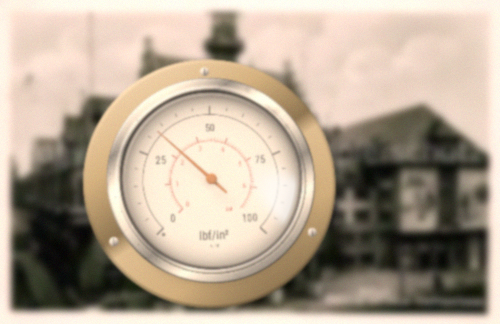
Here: 32.5 (psi)
